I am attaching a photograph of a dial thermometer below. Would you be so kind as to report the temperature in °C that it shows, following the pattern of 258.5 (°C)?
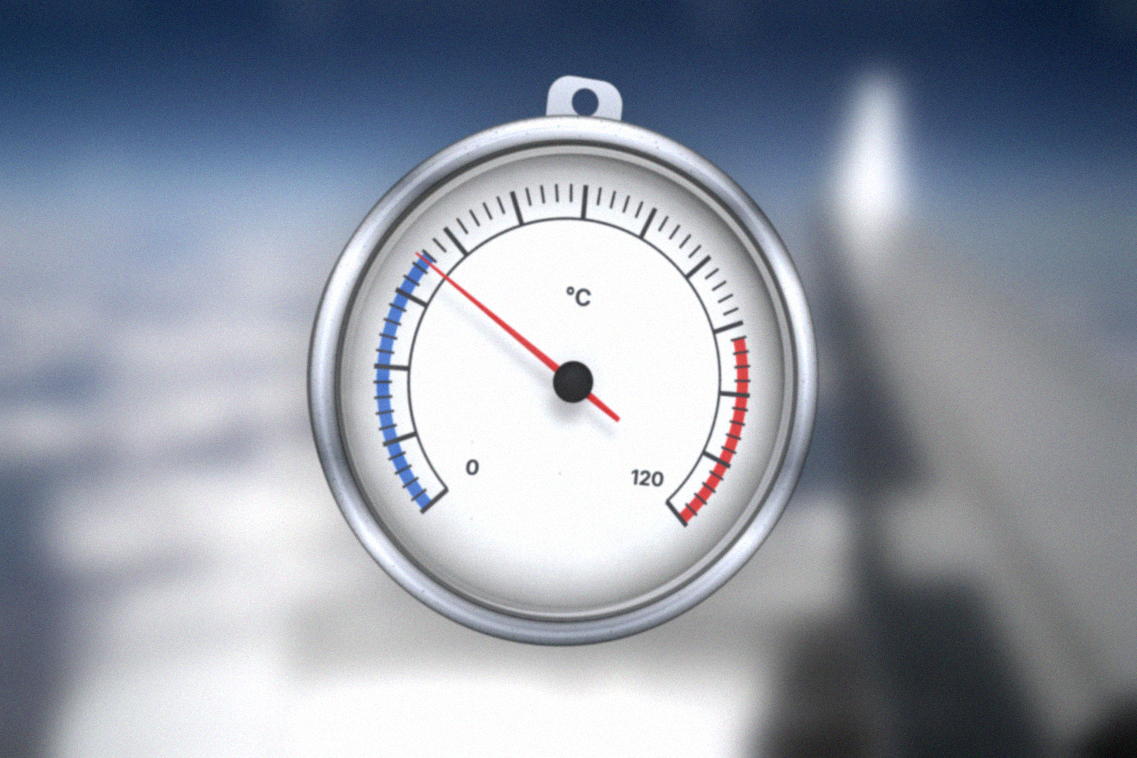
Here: 35 (°C)
